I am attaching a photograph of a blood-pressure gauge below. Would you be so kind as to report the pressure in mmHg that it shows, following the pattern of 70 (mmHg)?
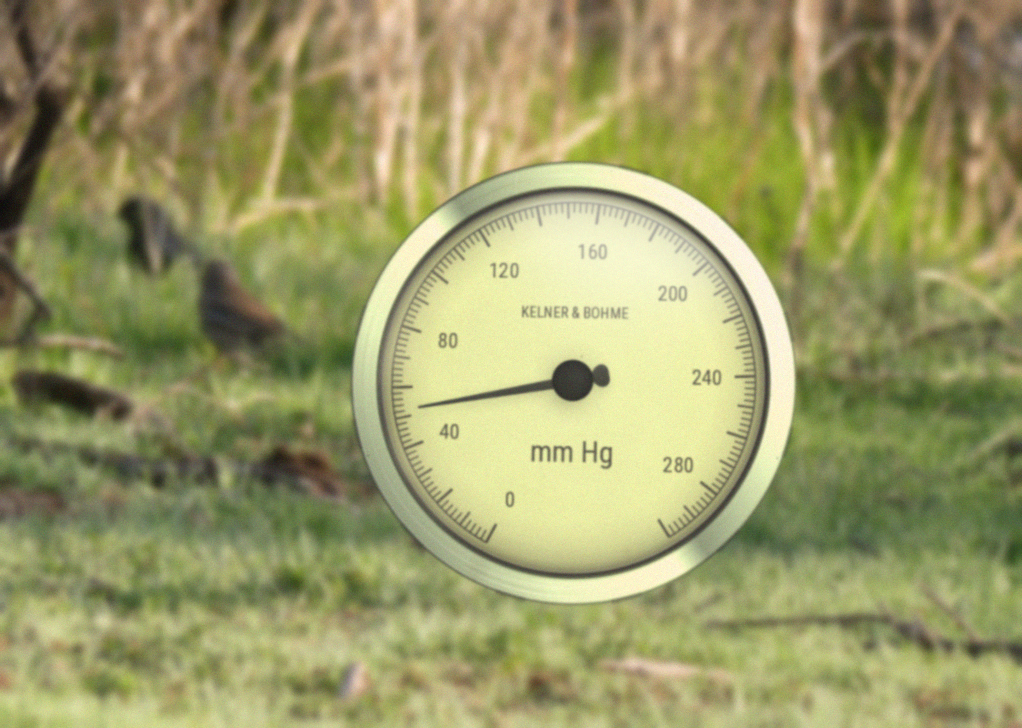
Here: 52 (mmHg)
